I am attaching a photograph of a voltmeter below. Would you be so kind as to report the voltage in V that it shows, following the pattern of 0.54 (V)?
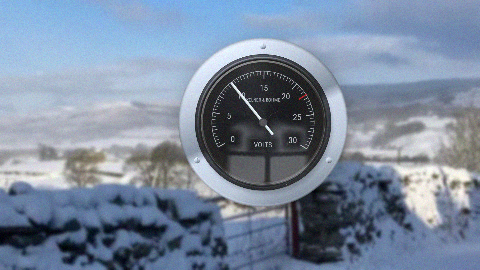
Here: 10 (V)
